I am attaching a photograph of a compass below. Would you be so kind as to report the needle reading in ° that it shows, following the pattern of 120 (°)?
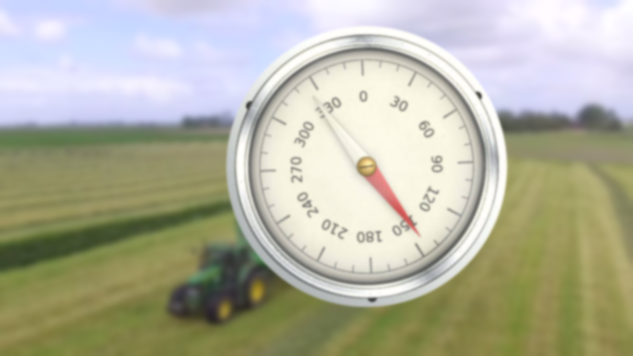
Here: 145 (°)
